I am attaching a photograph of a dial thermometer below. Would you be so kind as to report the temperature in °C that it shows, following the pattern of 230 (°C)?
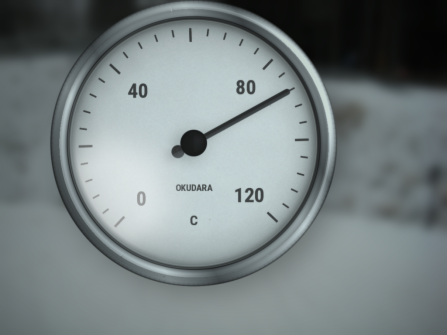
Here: 88 (°C)
